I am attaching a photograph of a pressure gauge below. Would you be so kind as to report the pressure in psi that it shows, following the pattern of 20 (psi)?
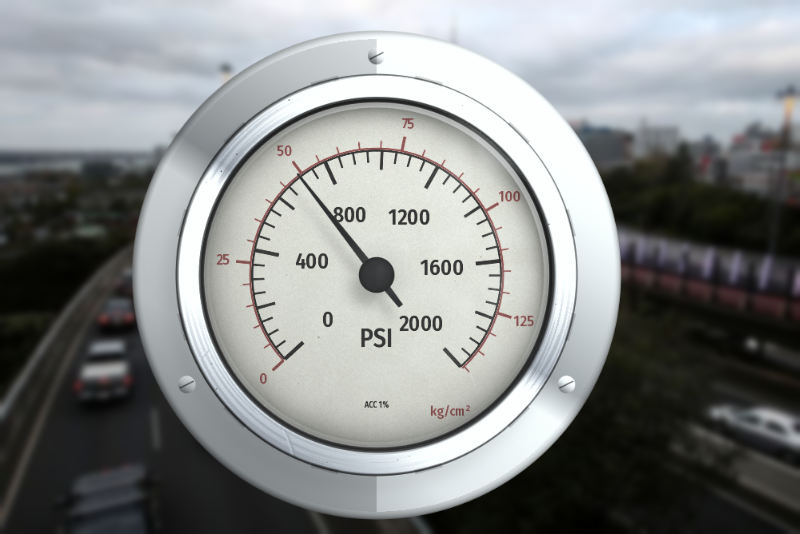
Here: 700 (psi)
